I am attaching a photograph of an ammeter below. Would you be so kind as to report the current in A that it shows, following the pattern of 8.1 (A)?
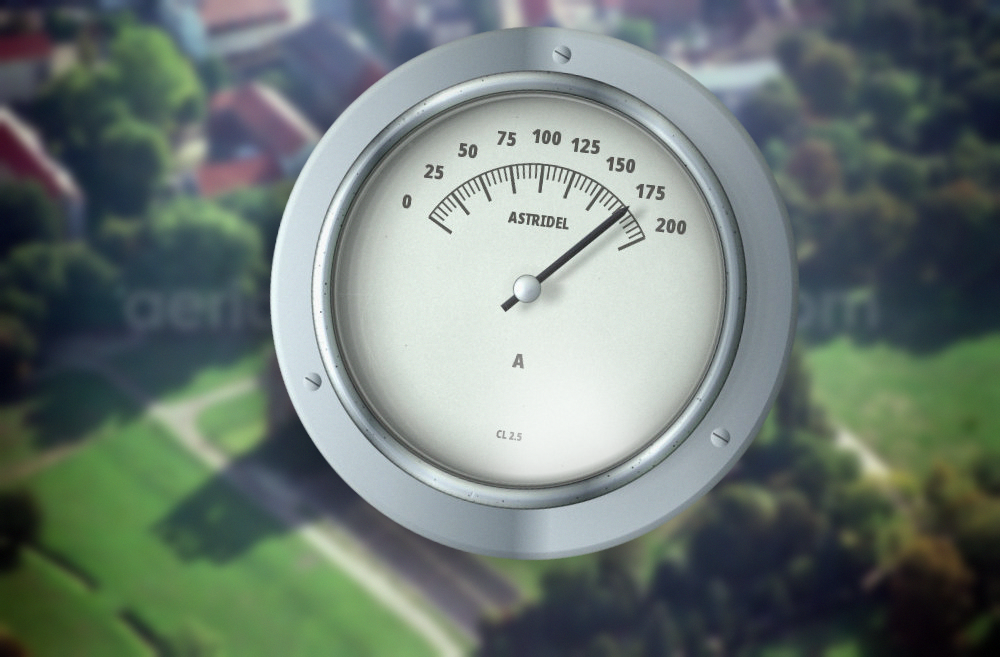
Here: 175 (A)
